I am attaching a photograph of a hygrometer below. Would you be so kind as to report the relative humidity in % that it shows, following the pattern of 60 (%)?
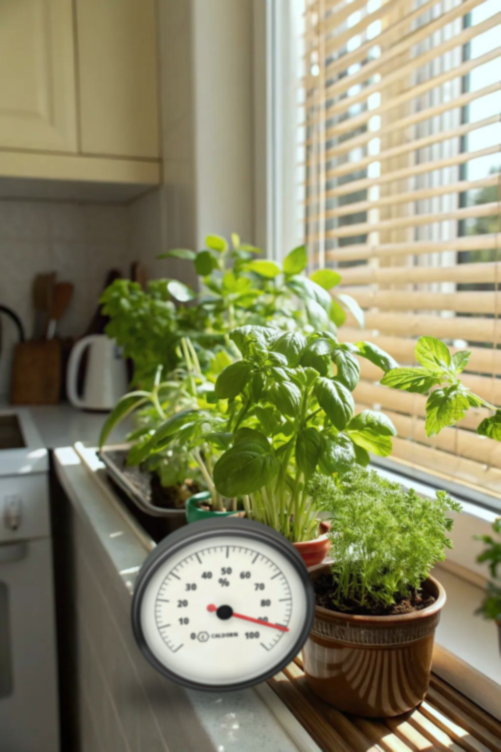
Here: 90 (%)
